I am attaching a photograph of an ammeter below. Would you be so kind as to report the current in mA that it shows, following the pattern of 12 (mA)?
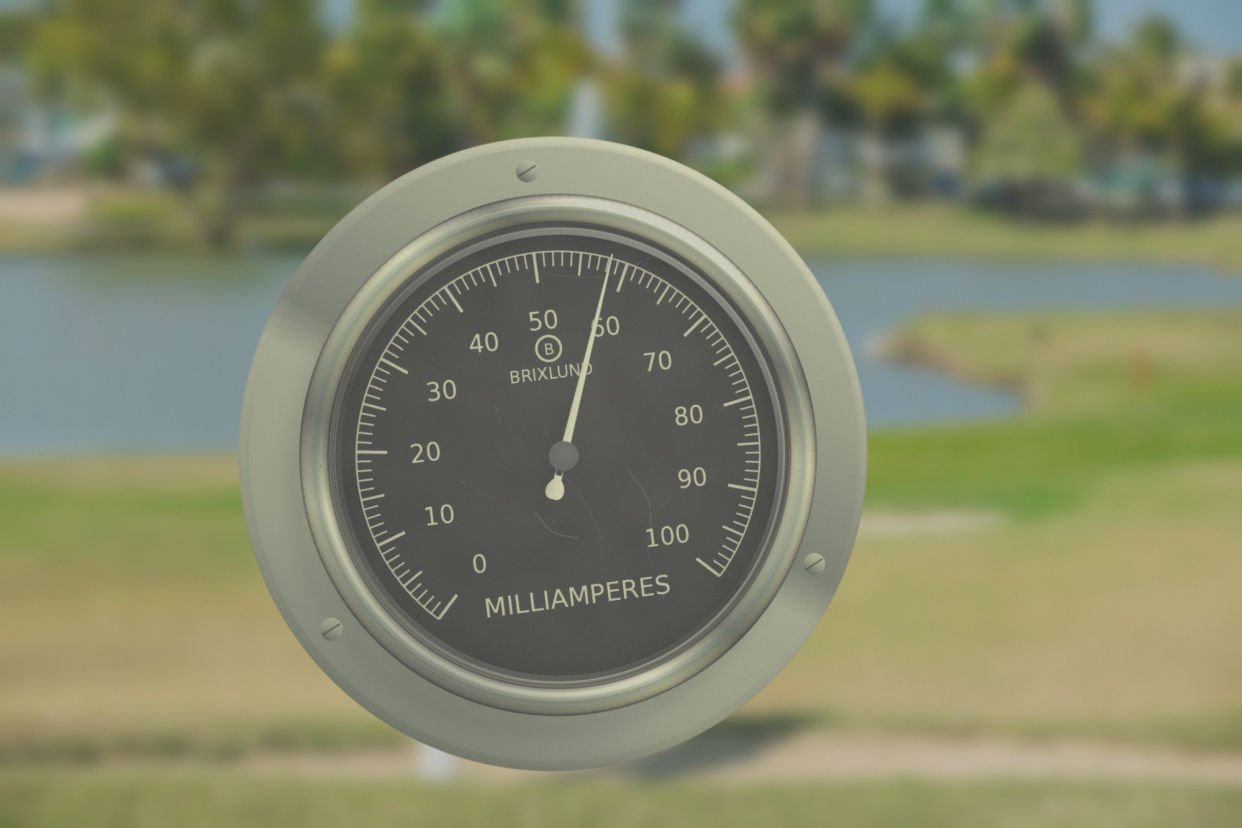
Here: 58 (mA)
